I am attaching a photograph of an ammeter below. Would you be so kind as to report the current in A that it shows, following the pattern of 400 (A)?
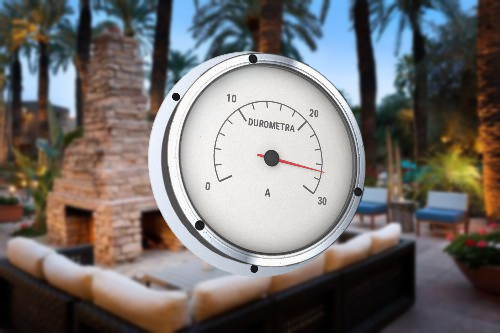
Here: 27 (A)
